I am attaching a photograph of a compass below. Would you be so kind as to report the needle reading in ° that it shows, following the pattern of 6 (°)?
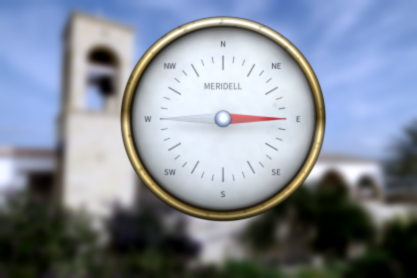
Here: 90 (°)
